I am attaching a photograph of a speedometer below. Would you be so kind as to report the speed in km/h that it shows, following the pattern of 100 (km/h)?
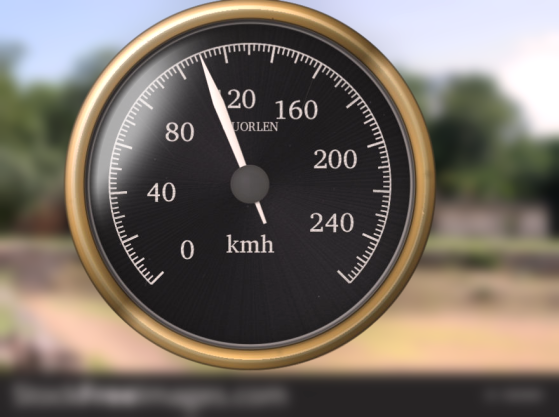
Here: 110 (km/h)
